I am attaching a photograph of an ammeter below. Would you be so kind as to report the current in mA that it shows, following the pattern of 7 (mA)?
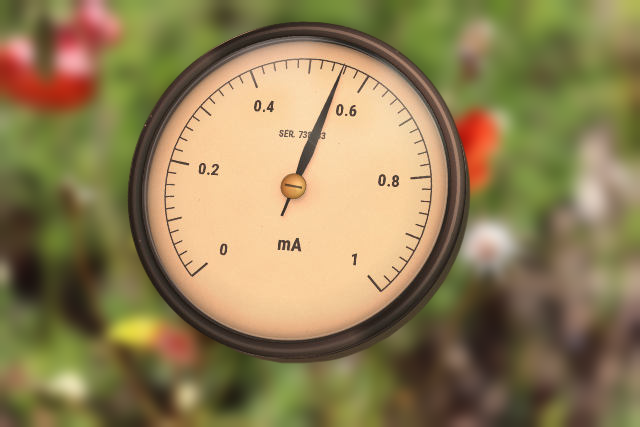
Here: 0.56 (mA)
